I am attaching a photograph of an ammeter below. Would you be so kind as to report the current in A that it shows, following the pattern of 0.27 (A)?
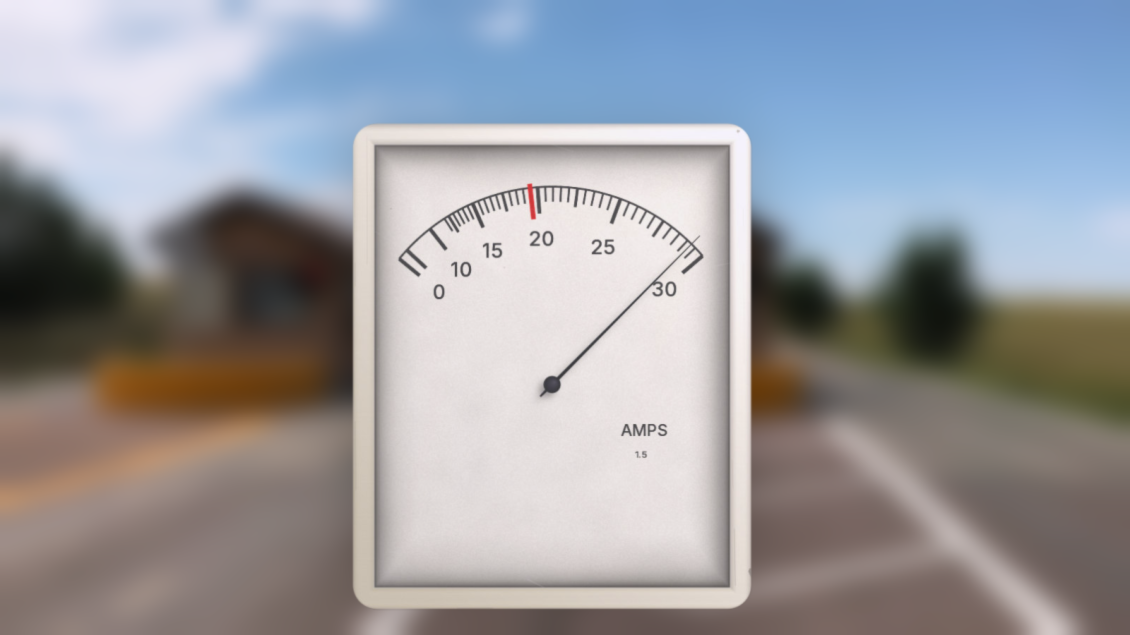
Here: 29.25 (A)
